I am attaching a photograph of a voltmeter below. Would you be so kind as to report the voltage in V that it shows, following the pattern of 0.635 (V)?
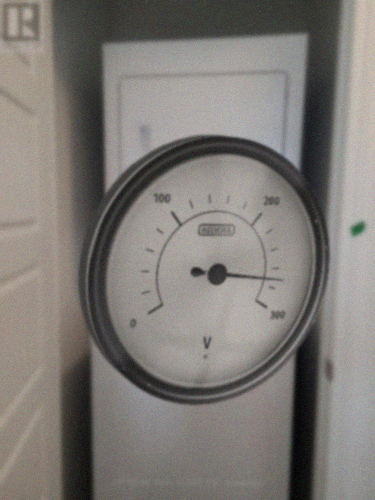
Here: 270 (V)
